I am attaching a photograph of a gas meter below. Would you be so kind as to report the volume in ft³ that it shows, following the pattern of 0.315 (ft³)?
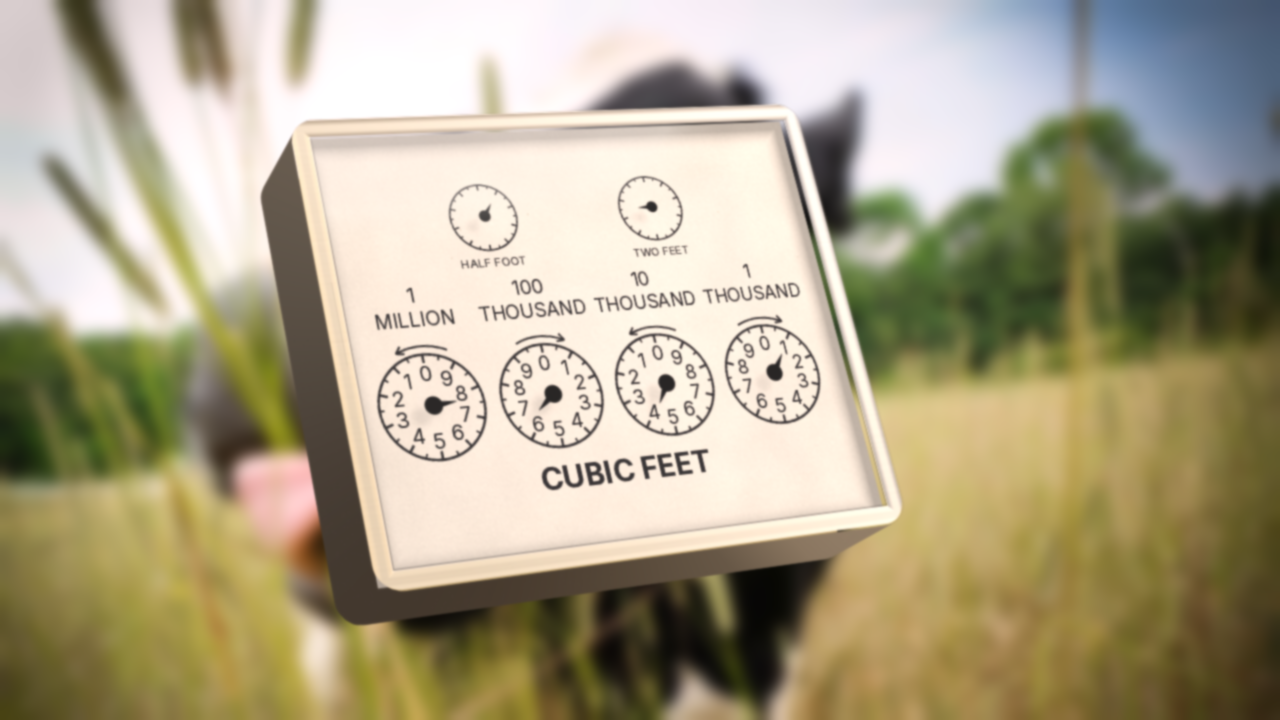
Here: 764100 (ft³)
